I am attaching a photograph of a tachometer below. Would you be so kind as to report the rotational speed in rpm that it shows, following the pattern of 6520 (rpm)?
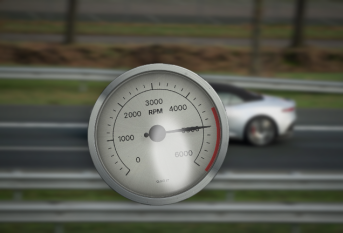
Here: 5000 (rpm)
